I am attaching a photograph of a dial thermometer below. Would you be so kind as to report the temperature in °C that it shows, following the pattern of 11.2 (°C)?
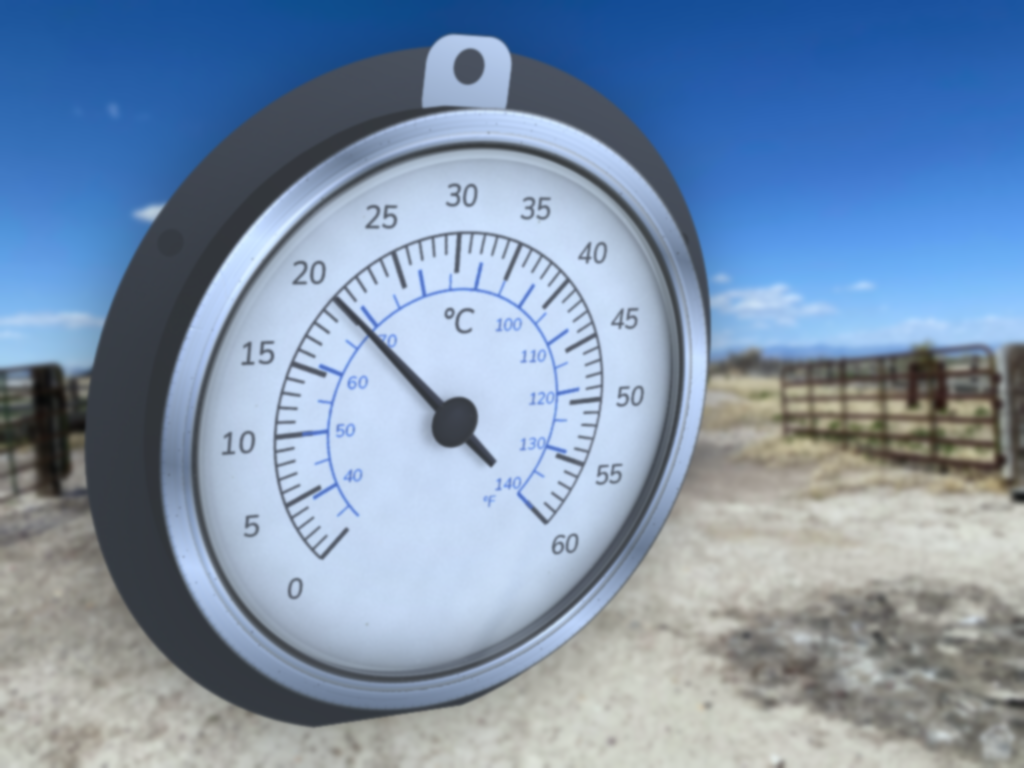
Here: 20 (°C)
